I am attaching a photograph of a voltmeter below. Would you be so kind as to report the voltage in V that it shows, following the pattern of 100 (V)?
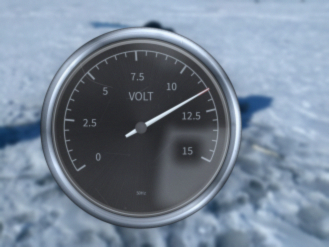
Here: 11.5 (V)
